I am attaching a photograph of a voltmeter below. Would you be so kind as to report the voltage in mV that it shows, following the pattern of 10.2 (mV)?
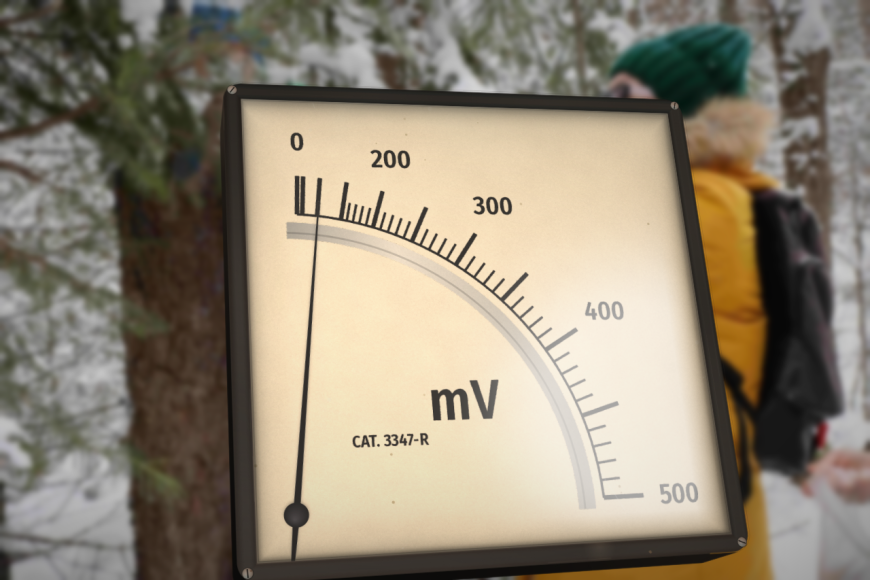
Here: 100 (mV)
